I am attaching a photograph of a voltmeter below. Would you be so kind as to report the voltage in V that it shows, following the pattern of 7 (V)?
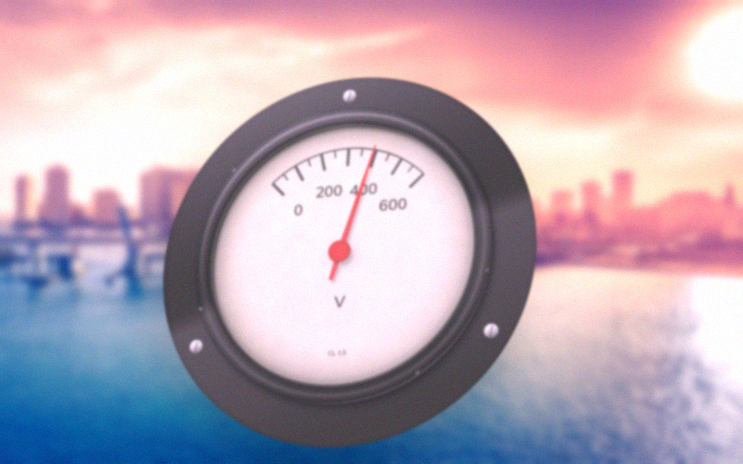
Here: 400 (V)
